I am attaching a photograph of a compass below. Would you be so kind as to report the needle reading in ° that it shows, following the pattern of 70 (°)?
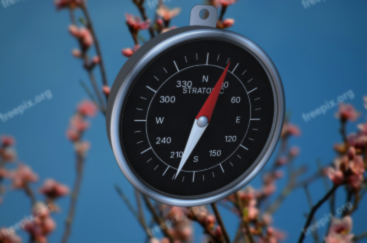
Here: 20 (°)
